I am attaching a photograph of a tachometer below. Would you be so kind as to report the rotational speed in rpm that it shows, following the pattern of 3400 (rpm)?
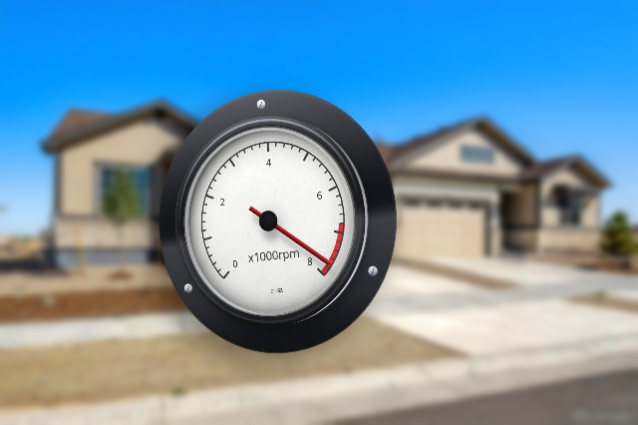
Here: 7700 (rpm)
